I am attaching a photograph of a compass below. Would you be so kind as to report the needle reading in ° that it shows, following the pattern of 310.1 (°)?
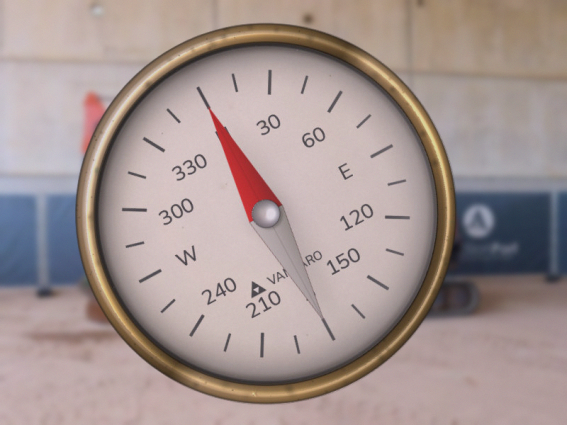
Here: 0 (°)
